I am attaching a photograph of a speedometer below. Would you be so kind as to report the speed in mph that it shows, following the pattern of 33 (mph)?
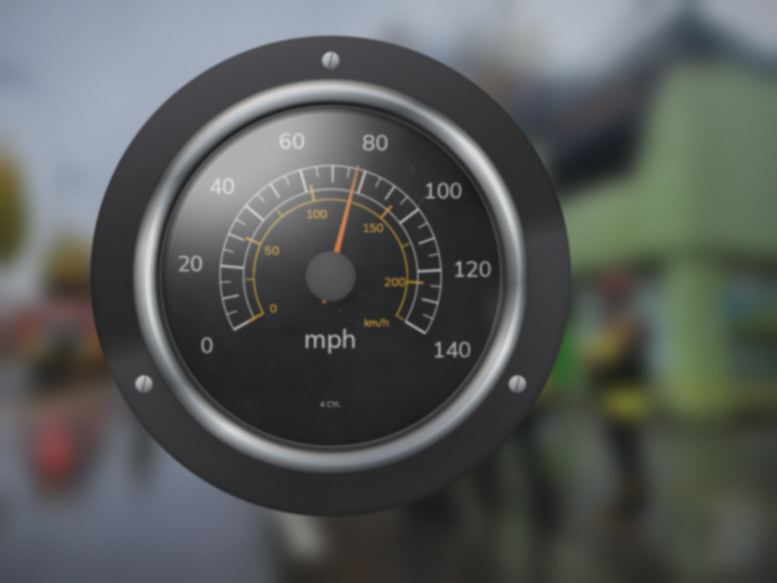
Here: 77.5 (mph)
